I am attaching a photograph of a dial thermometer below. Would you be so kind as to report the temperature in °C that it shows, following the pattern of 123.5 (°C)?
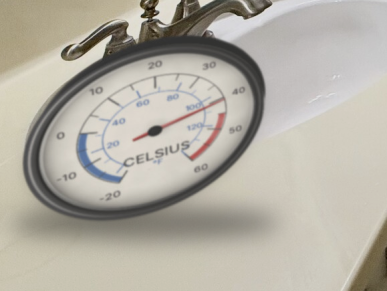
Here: 40 (°C)
